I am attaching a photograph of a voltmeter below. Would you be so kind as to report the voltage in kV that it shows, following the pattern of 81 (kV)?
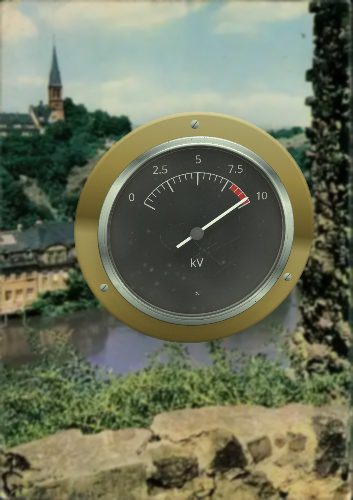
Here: 9.5 (kV)
